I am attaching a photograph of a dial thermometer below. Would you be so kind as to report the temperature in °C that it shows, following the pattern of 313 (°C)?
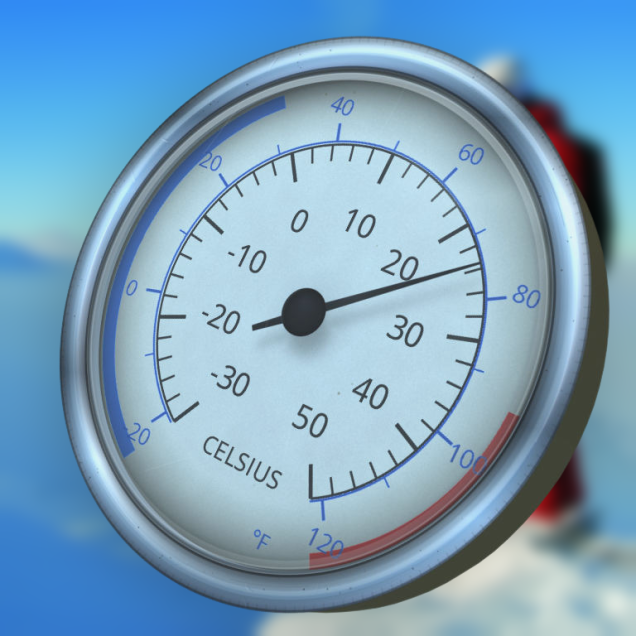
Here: 24 (°C)
